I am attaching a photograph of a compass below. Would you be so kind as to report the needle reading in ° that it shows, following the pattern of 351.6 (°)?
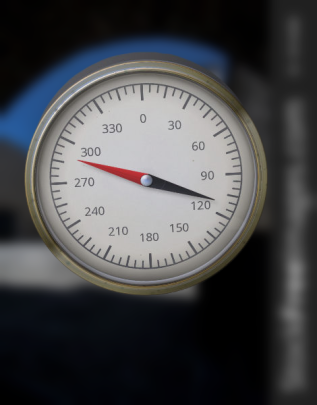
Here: 290 (°)
